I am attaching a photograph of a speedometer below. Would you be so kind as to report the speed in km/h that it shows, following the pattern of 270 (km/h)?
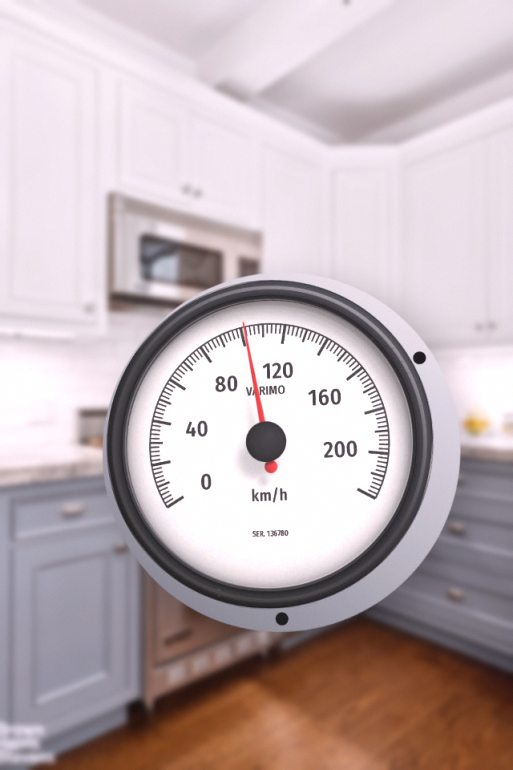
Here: 102 (km/h)
